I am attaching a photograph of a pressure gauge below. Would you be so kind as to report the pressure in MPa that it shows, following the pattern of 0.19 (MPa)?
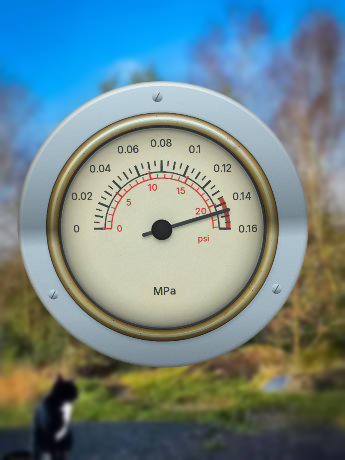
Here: 0.145 (MPa)
